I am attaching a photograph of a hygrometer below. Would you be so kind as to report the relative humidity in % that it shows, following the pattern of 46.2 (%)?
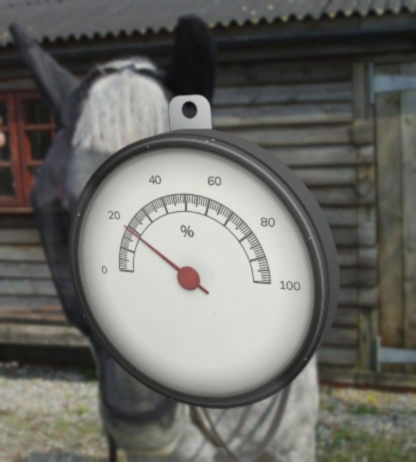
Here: 20 (%)
